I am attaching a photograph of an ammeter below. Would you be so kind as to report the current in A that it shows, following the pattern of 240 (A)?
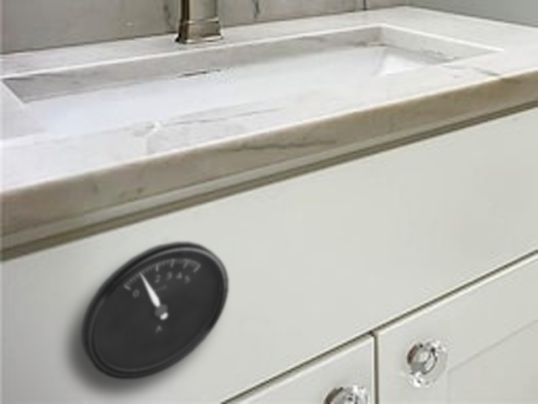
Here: 1 (A)
